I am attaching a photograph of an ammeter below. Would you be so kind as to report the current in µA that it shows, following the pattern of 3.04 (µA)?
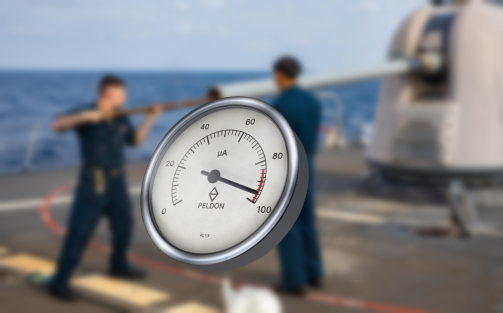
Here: 96 (µA)
